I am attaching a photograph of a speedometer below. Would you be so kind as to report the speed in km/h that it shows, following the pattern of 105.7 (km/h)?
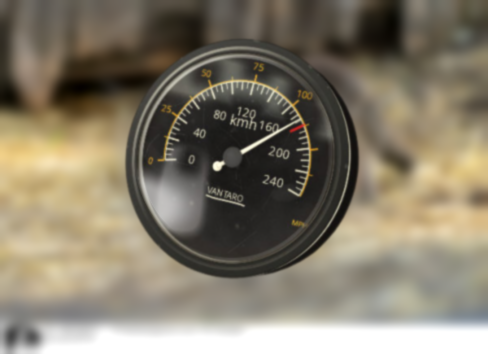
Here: 175 (km/h)
